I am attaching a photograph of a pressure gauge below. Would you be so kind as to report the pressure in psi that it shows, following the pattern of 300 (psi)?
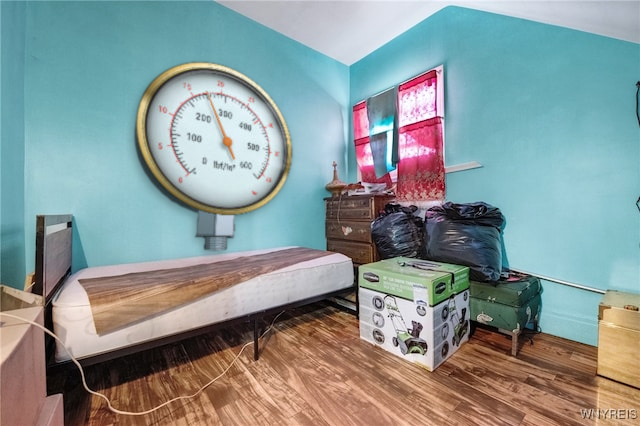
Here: 250 (psi)
